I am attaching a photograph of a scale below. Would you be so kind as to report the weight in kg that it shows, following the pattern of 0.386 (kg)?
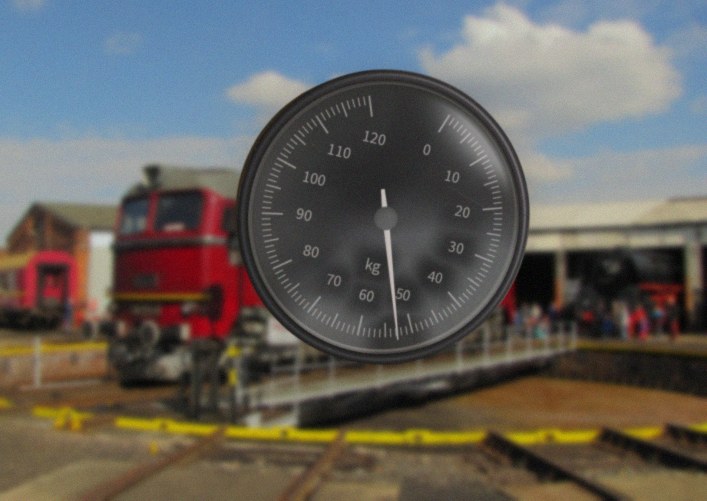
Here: 53 (kg)
